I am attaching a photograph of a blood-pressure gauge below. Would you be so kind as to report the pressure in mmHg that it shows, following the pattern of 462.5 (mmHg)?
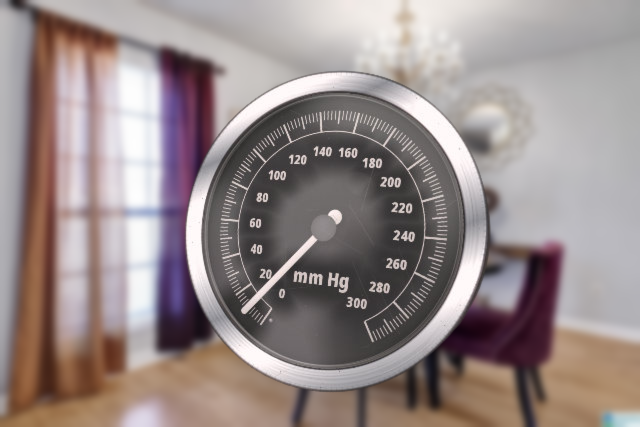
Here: 10 (mmHg)
